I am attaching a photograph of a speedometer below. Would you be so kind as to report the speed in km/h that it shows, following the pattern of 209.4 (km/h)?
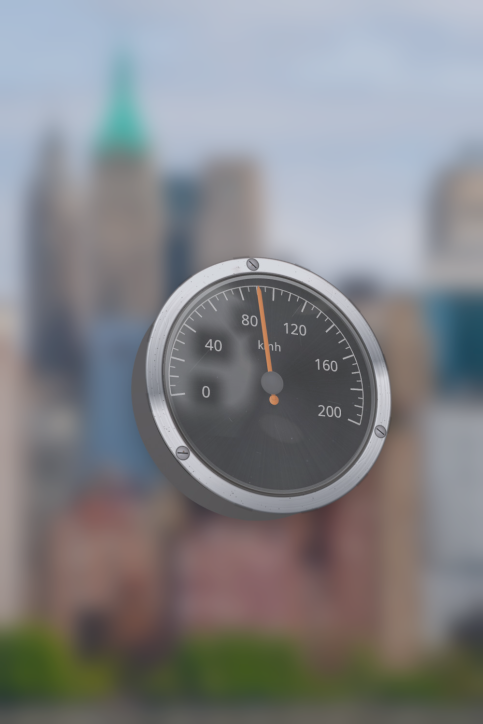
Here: 90 (km/h)
